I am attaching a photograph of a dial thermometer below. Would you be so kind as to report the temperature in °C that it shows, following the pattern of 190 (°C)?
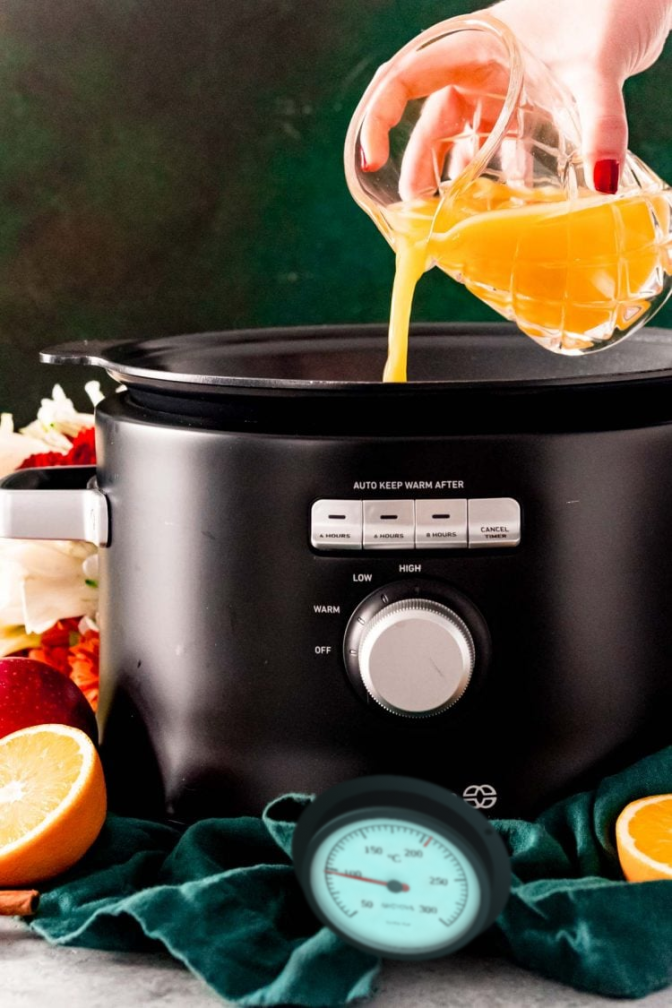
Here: 100 (°C)
